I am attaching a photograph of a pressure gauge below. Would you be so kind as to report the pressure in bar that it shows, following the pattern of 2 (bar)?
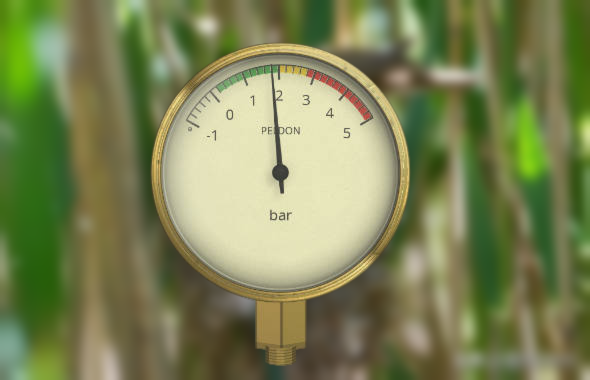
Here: 1.8 (bar)
